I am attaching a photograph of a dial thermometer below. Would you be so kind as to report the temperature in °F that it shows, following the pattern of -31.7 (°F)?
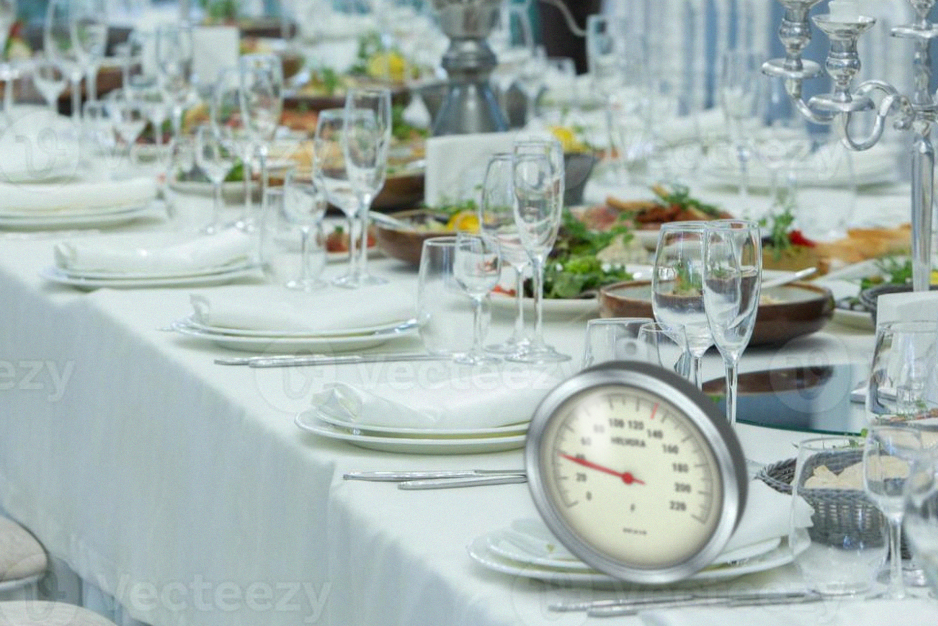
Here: 40 (°F)
